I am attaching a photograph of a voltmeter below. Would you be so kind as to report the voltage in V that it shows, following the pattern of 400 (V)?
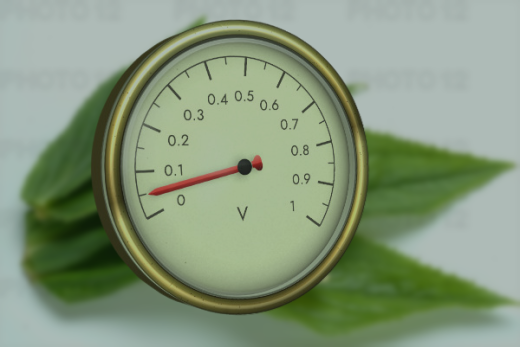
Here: 0.05 (V)
